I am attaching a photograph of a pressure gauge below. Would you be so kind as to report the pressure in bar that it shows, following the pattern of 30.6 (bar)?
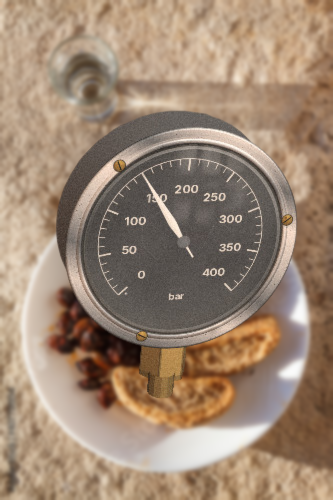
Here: 150 (bar)
